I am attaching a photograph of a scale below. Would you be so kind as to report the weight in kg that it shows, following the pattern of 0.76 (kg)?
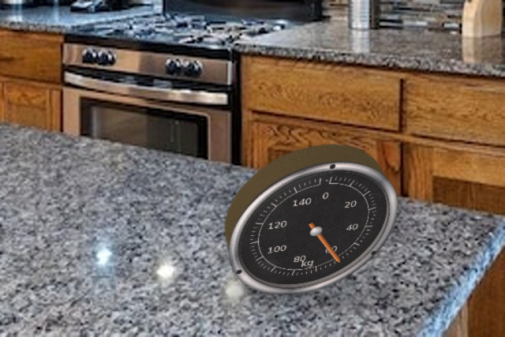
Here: 60 (kg)
